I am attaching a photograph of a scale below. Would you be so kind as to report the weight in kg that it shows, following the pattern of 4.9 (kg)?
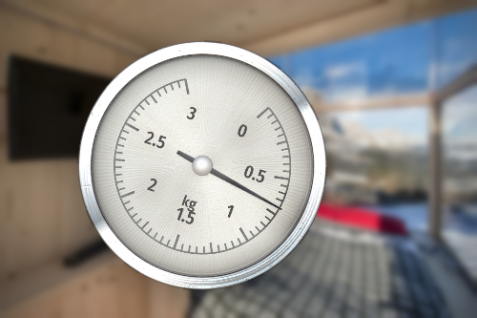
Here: 0.7 (kg)
